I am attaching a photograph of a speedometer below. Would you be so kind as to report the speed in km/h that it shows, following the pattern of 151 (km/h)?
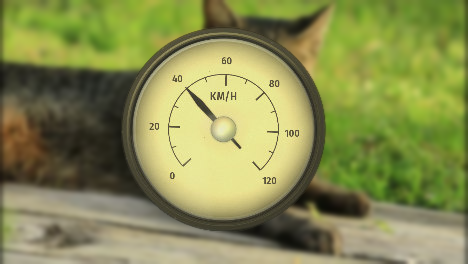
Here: 40 (km/h)
